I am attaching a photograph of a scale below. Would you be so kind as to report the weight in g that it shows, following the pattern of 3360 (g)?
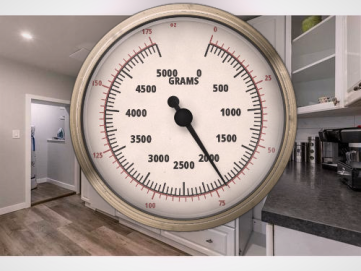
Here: 2000 (g)
